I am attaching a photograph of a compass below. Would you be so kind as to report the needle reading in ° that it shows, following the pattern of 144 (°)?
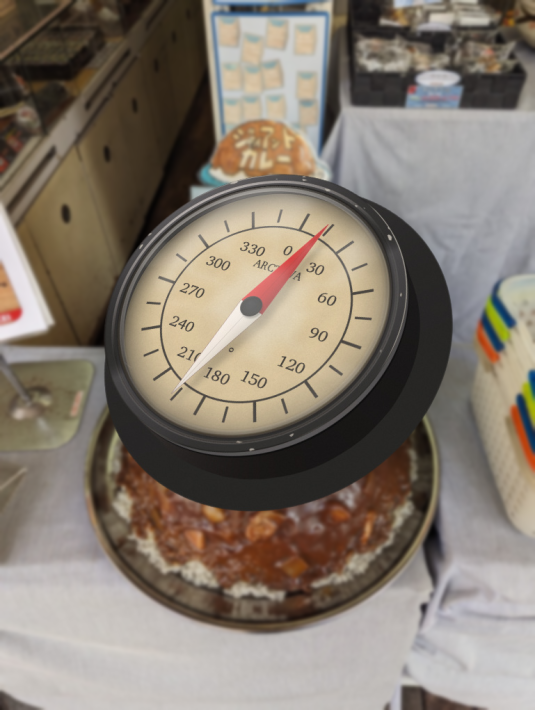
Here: 15 (°)
